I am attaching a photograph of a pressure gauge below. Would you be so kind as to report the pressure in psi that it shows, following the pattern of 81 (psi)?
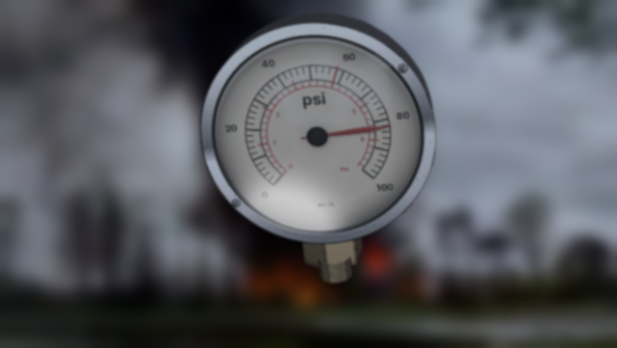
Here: 82 (psi)
